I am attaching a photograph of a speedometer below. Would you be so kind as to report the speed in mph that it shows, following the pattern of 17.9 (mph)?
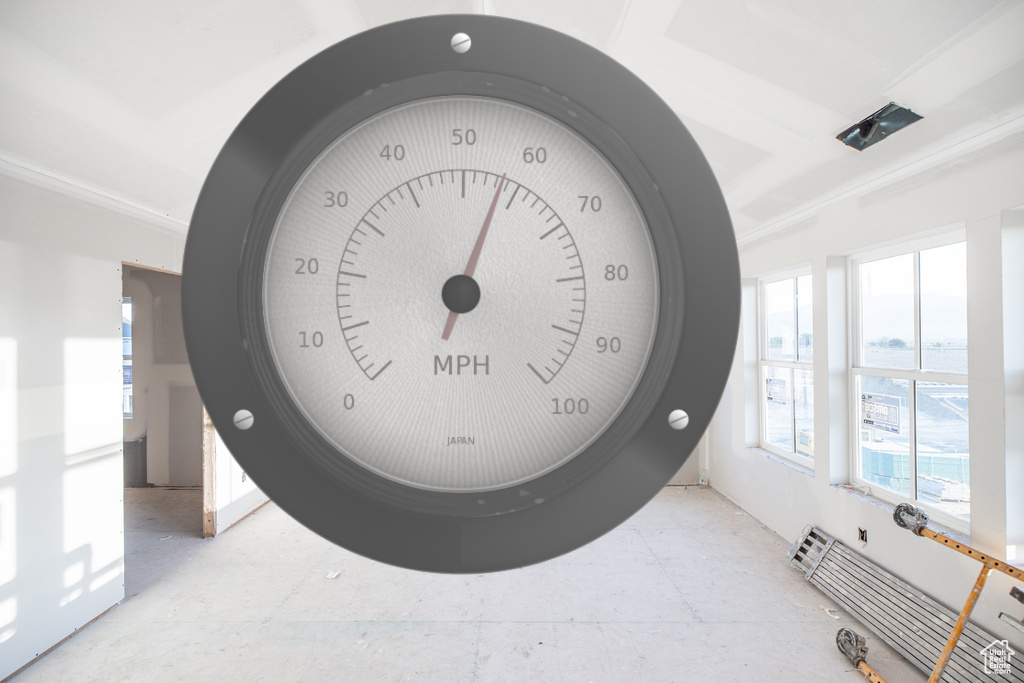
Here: 57 (mph)
